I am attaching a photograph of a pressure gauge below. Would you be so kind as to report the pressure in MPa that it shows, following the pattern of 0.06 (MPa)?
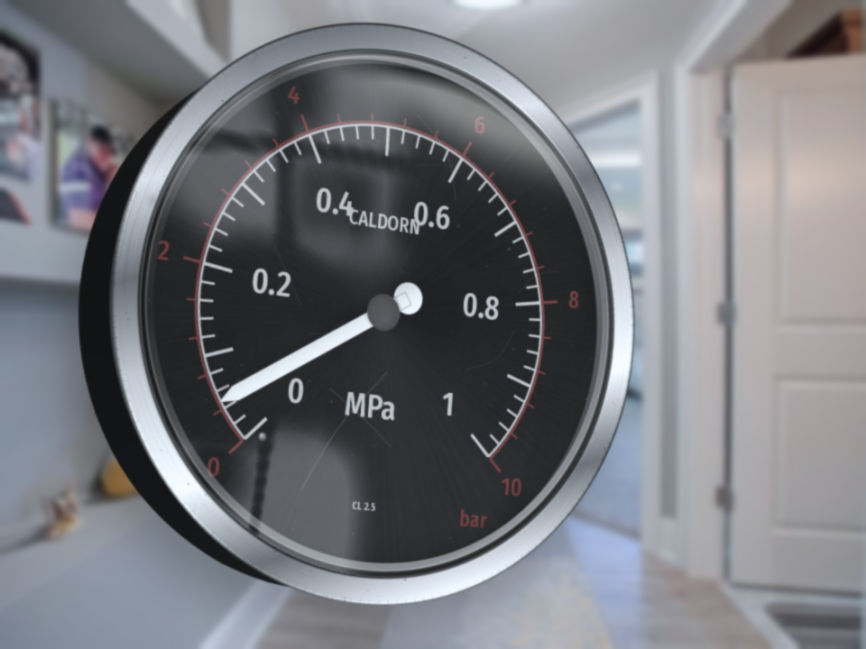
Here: 0.05 (MPa)
